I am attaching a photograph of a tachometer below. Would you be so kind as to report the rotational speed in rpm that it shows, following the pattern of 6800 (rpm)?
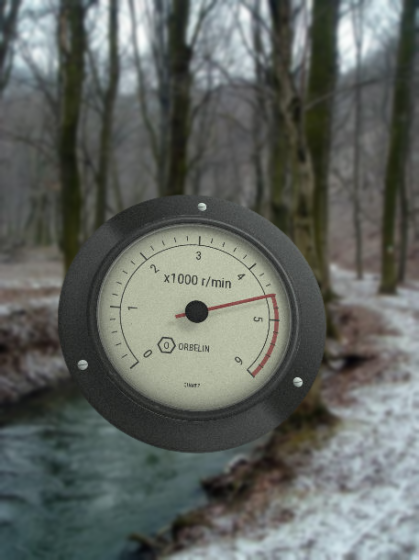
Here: 4600 (rpm)
